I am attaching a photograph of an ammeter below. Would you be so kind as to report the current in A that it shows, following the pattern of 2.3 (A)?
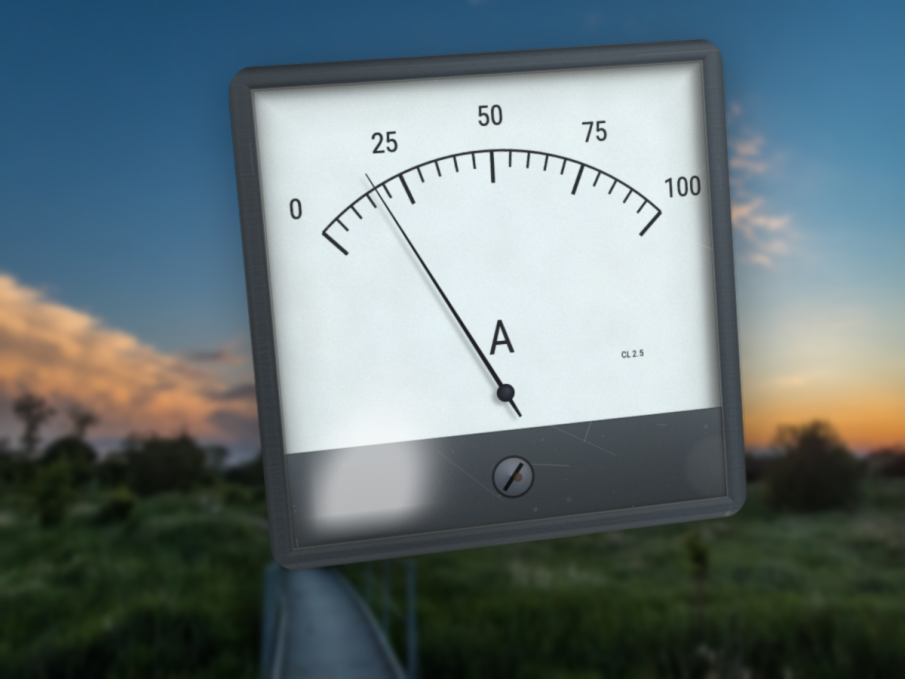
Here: 17.5 (A)
